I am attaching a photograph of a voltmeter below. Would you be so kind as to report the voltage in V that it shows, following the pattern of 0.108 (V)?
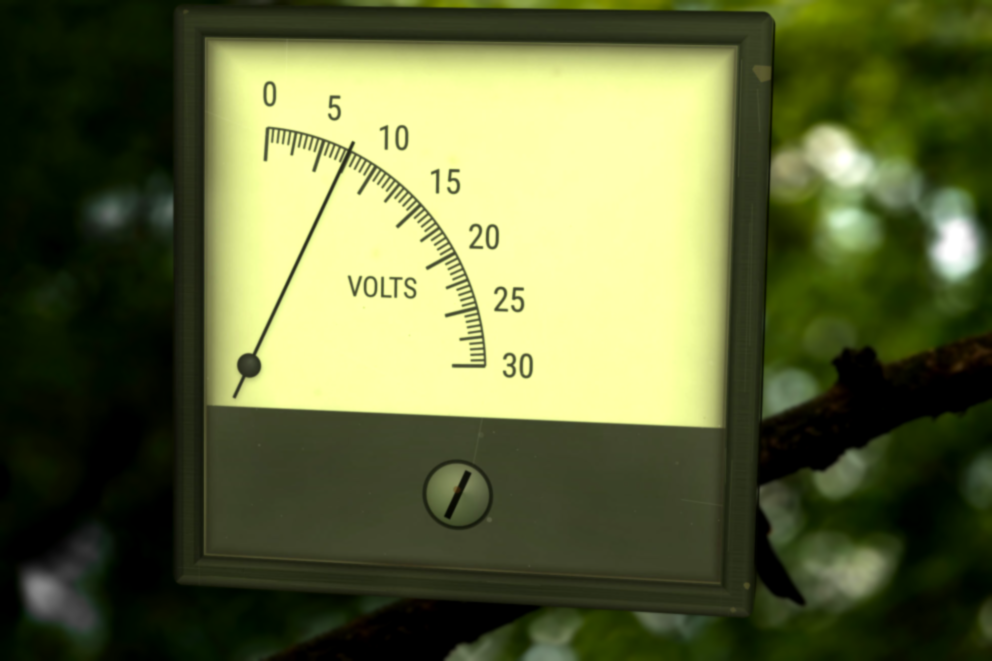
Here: 7.5 (V)
